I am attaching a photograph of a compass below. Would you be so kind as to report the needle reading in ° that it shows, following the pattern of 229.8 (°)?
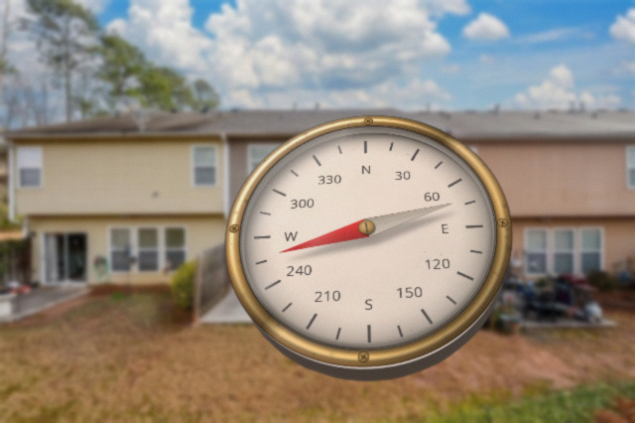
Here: 255 (°)
